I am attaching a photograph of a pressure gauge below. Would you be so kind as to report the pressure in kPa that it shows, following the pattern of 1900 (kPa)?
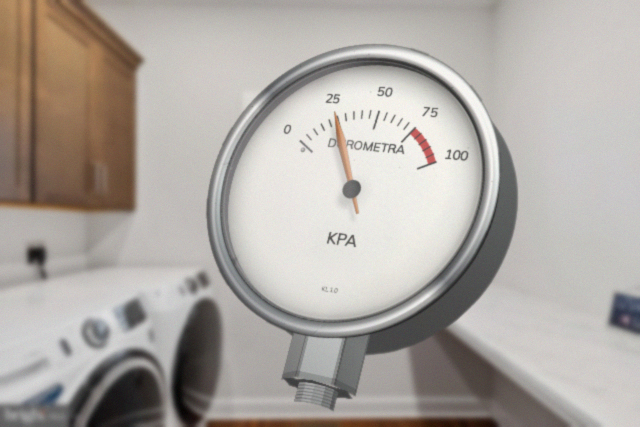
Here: 25 (kPa)
